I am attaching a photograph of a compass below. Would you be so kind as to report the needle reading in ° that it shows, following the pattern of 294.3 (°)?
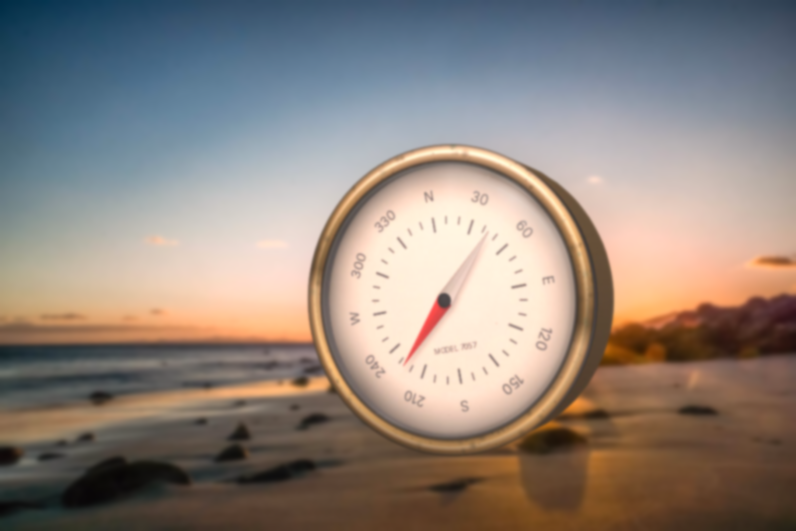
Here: 225 (°)
